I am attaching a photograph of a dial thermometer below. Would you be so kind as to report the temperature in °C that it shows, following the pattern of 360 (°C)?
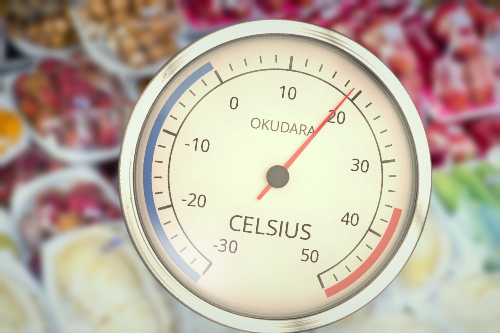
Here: 19 (°C)
